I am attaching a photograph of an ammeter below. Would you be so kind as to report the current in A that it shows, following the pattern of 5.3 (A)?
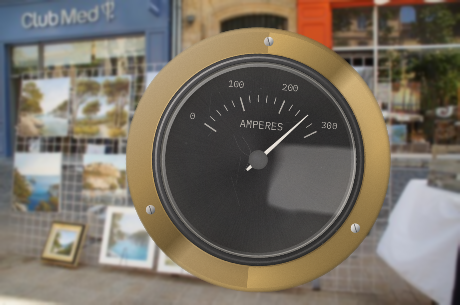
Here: 260 (A)
